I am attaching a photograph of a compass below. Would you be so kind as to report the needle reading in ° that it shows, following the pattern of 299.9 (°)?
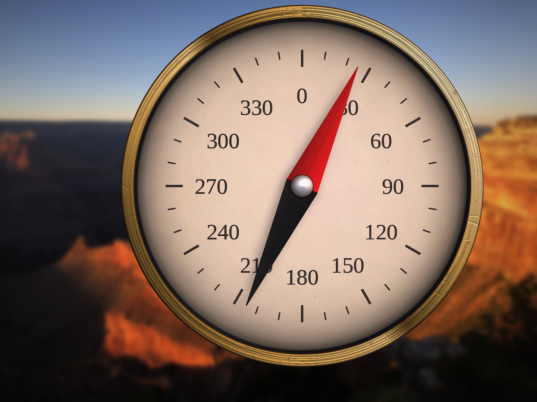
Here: 25 (°)
